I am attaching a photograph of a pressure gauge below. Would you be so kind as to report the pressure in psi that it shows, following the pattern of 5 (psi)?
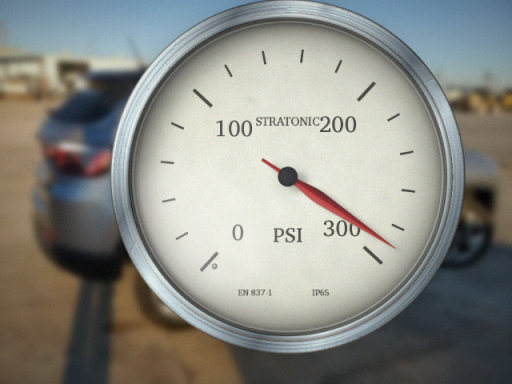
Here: 290 (psi)
